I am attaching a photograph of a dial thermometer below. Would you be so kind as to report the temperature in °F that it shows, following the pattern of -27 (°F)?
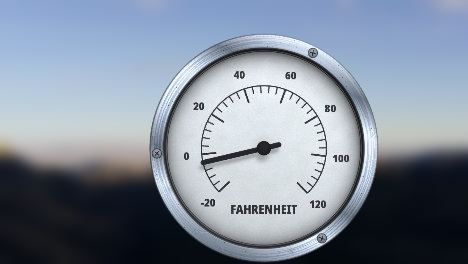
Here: -4 (°F)
